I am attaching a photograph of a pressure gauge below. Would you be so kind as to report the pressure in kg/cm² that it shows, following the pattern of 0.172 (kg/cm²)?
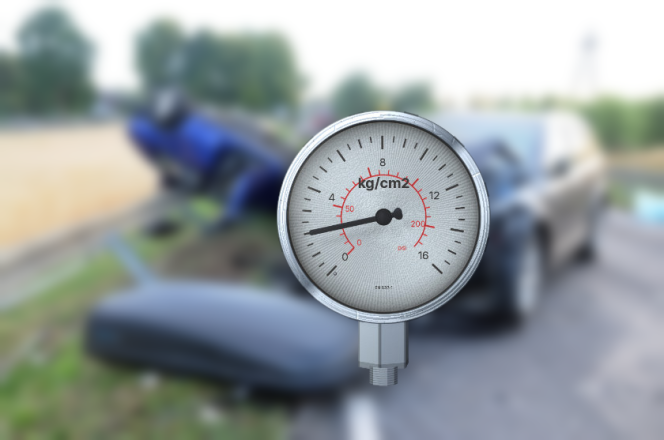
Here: 2 (kg/cm²)
